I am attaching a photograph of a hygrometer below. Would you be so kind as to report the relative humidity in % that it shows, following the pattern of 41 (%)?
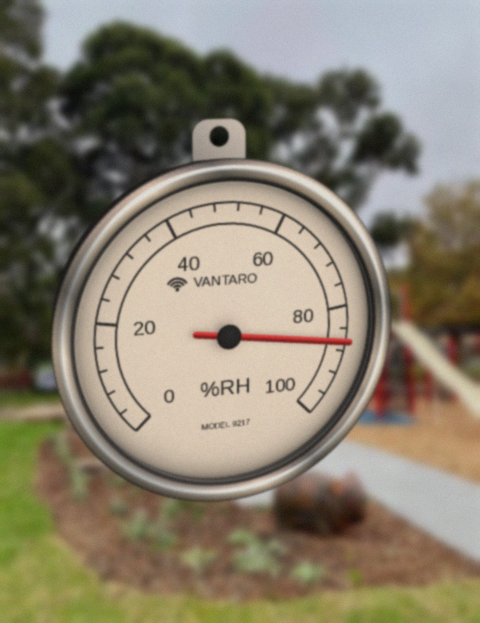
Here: 86 (%)
